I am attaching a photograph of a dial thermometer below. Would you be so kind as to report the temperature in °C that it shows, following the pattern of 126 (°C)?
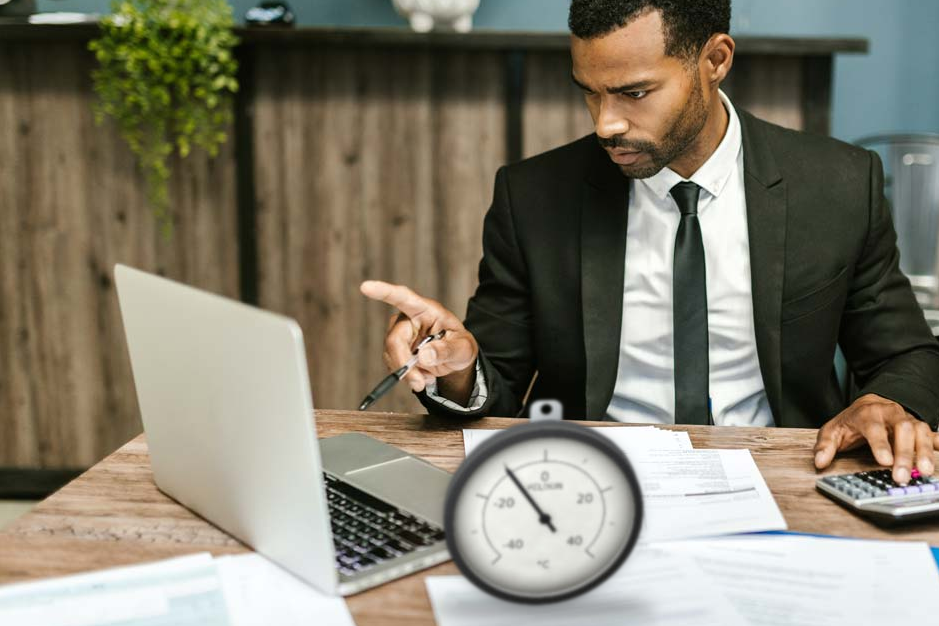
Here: -10 (°C)
